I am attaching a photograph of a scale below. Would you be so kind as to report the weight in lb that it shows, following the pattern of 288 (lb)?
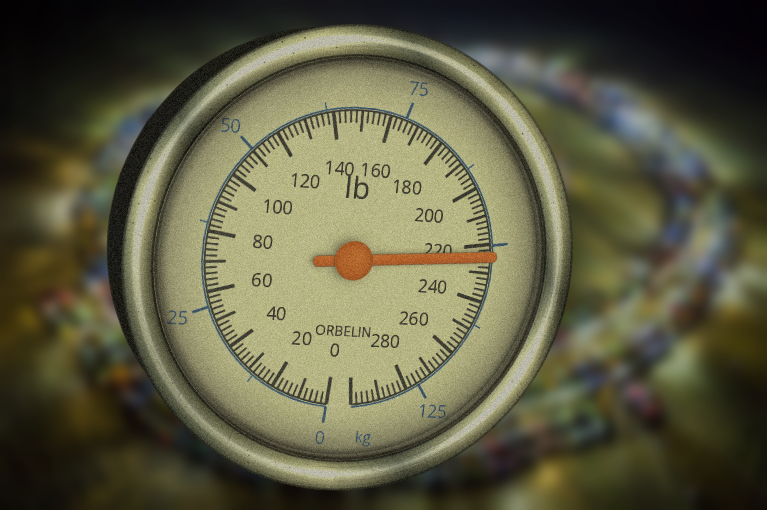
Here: 224 (lb)
